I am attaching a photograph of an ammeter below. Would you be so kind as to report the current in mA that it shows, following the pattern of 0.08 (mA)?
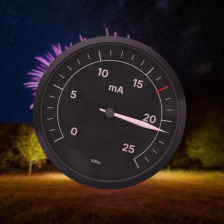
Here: 21 (mA)
